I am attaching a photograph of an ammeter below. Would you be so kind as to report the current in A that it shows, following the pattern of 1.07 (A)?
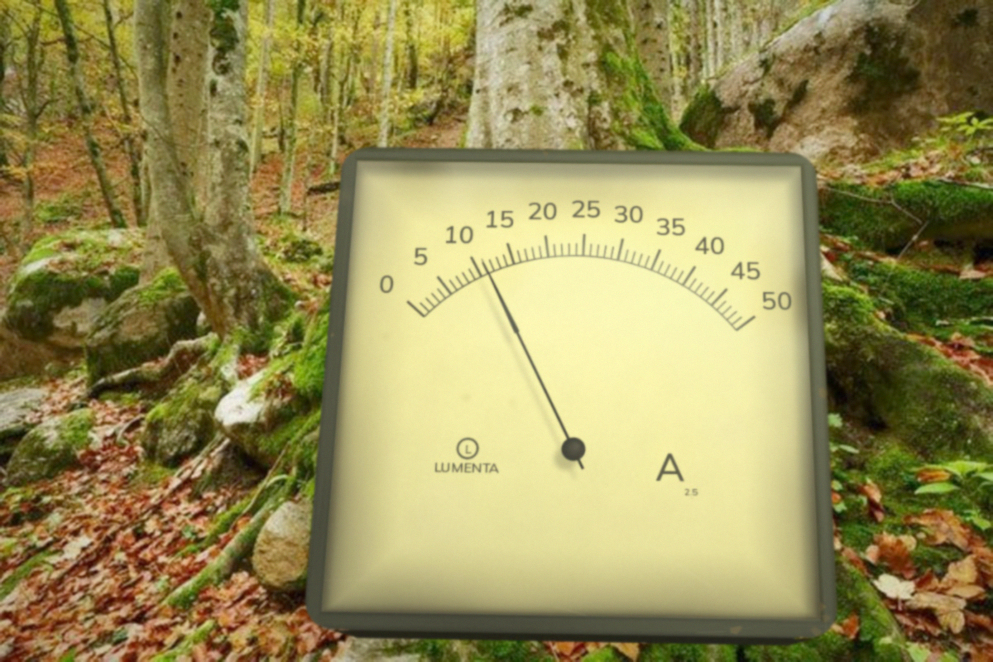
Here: 11 (A)
